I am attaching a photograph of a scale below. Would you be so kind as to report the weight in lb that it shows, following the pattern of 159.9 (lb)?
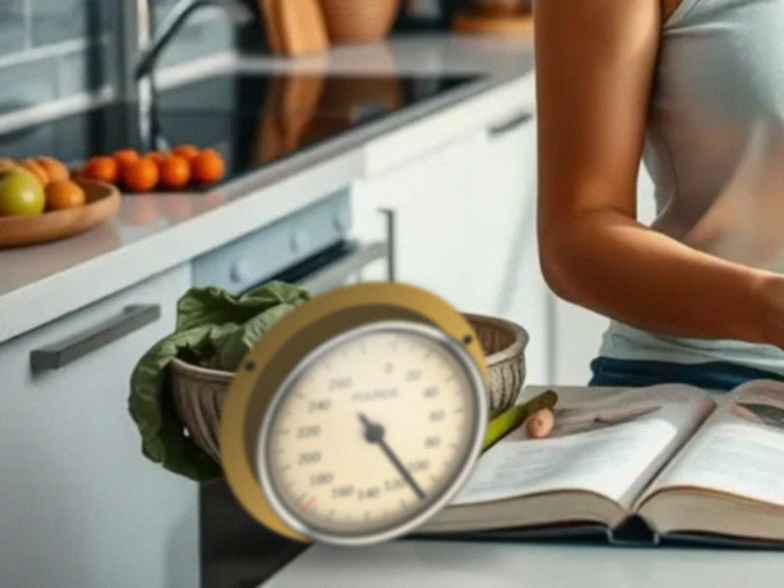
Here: 110 (lb)
